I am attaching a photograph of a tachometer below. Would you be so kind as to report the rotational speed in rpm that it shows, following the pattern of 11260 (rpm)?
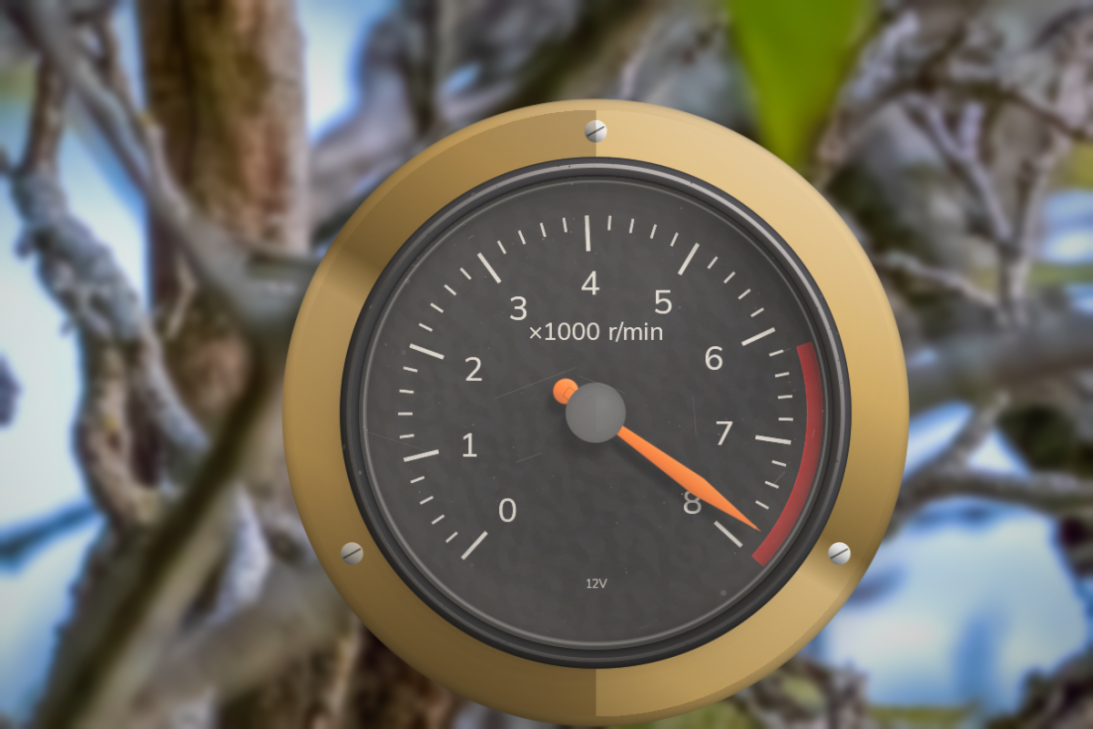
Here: 7800 (rpm)
